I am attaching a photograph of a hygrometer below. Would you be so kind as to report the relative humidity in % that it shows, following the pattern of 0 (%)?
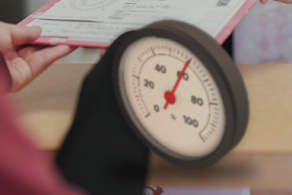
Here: 60 (%)
